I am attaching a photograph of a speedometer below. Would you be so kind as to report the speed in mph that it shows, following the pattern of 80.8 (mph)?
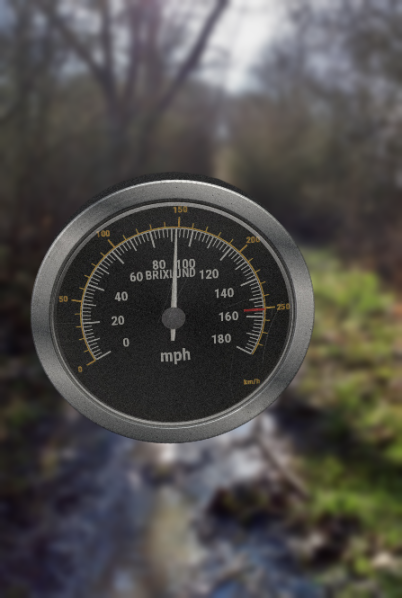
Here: 92 (mph)
